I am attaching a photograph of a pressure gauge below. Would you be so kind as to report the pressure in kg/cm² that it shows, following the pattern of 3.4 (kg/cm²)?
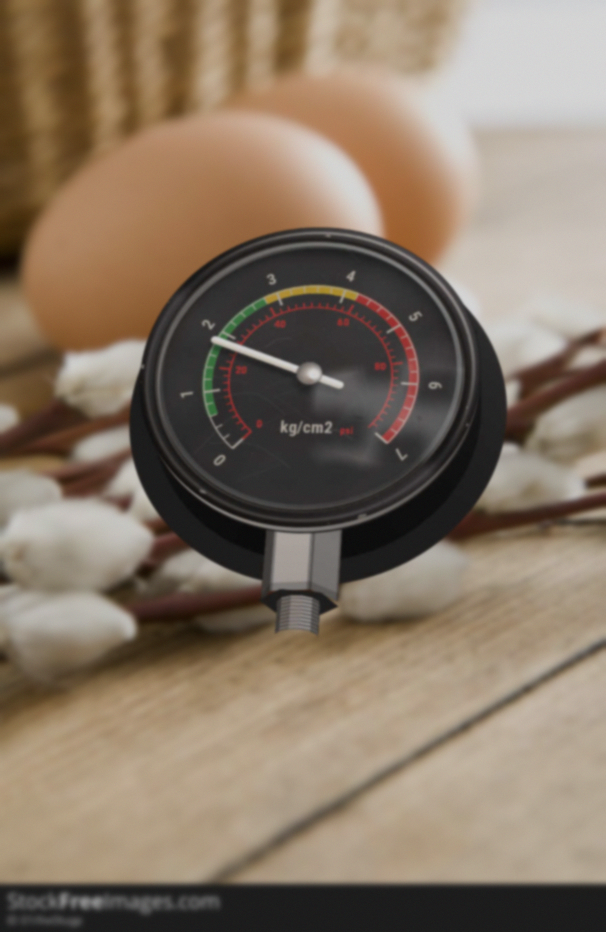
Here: 1.8 (kg/cm²)
